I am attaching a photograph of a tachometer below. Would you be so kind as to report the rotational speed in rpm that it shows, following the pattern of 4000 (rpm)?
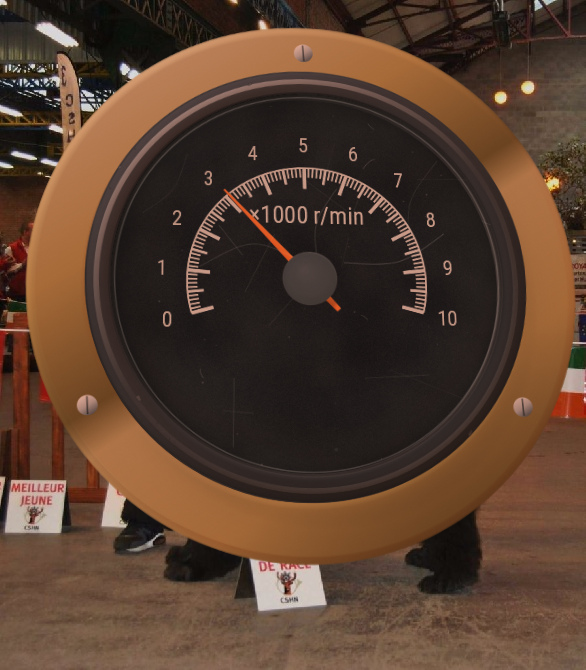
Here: 3000 (rpm)
